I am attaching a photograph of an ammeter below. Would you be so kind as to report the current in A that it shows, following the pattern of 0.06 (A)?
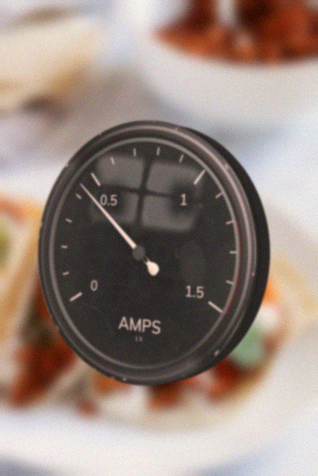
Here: 0.45 (A)
